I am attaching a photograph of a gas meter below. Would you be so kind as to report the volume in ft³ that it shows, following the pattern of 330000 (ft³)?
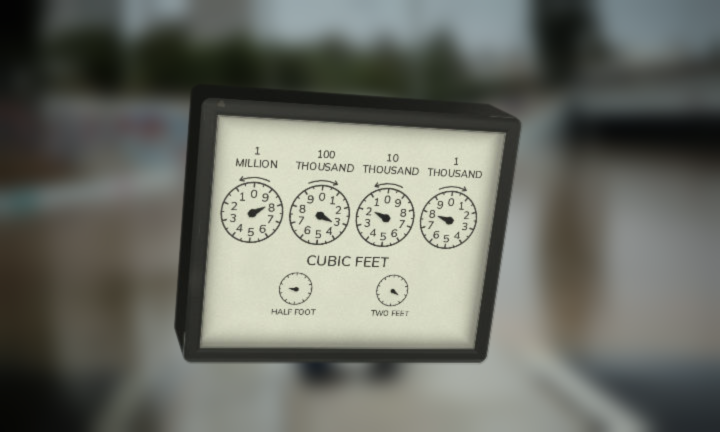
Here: 831800 (ft³)
